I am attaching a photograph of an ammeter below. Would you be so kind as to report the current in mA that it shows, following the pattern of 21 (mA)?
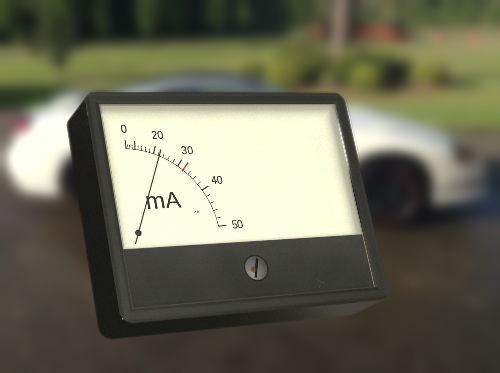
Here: 22 (mA)
